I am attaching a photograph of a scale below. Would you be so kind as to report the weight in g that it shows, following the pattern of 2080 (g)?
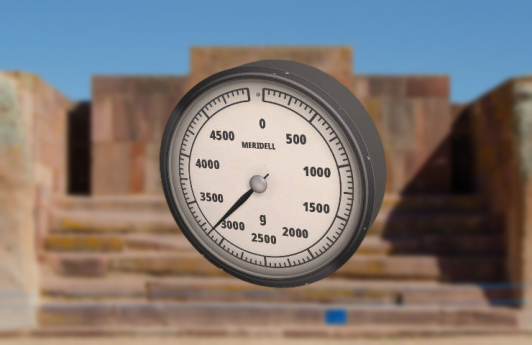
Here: 3150 (g)
